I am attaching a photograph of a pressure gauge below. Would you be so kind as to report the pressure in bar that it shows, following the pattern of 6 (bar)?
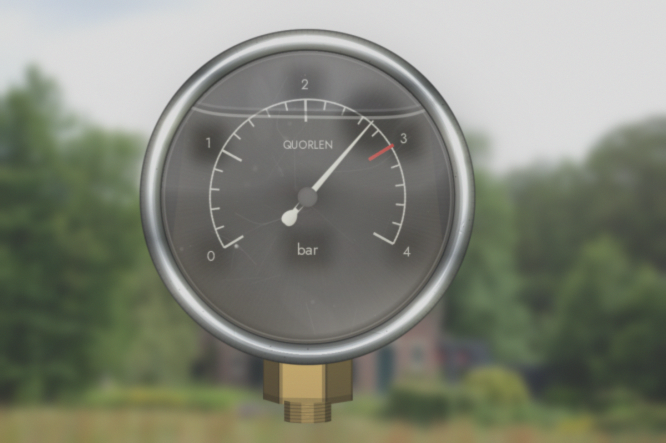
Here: 2.7 (bar)
